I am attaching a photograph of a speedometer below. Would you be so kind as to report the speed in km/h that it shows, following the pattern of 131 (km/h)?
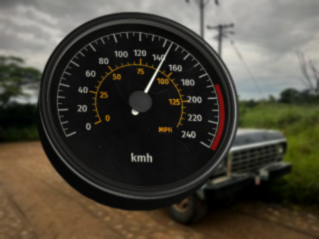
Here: 145 (km/h)
